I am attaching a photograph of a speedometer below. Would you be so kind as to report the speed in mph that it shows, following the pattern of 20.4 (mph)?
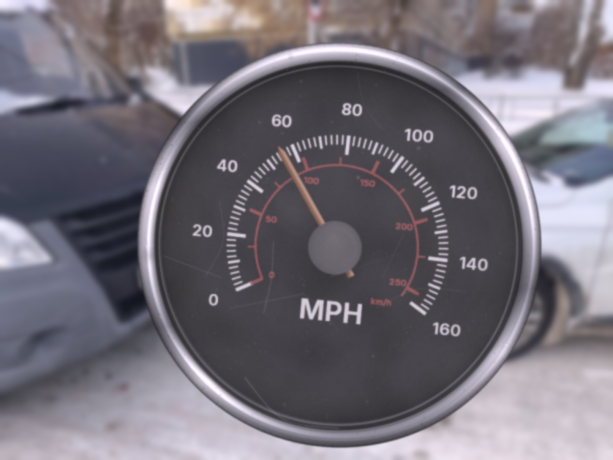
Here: 56 (mph)
